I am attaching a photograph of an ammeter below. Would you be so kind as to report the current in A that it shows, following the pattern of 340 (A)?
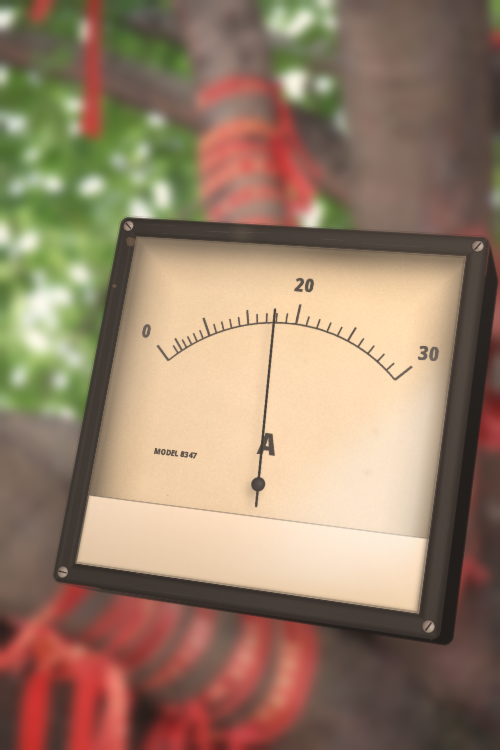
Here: 18 (A)
